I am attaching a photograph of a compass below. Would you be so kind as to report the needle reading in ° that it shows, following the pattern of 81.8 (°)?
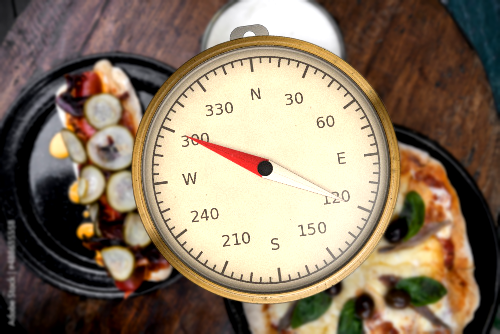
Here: 300 (°)
